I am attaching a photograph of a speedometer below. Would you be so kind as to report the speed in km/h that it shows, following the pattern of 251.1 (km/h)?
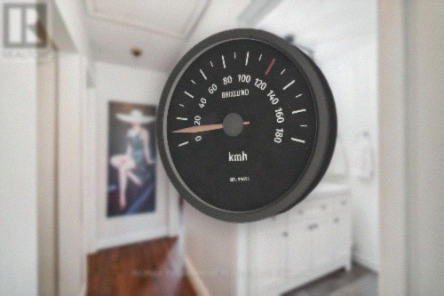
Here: 10 (km/h)
